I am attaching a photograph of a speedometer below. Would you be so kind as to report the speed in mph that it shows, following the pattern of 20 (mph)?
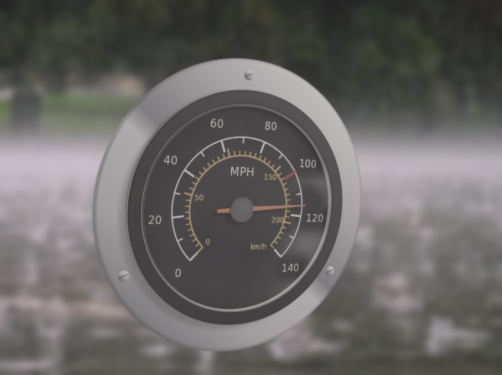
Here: 115 (mph)
